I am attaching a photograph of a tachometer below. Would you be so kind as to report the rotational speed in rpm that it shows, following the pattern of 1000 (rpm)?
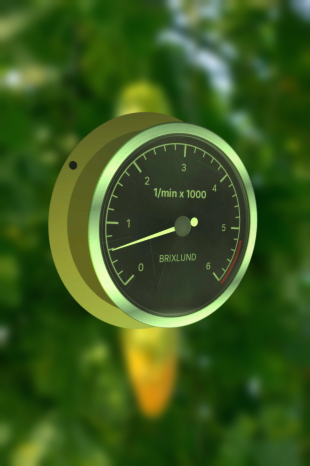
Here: 600 (rpm)
